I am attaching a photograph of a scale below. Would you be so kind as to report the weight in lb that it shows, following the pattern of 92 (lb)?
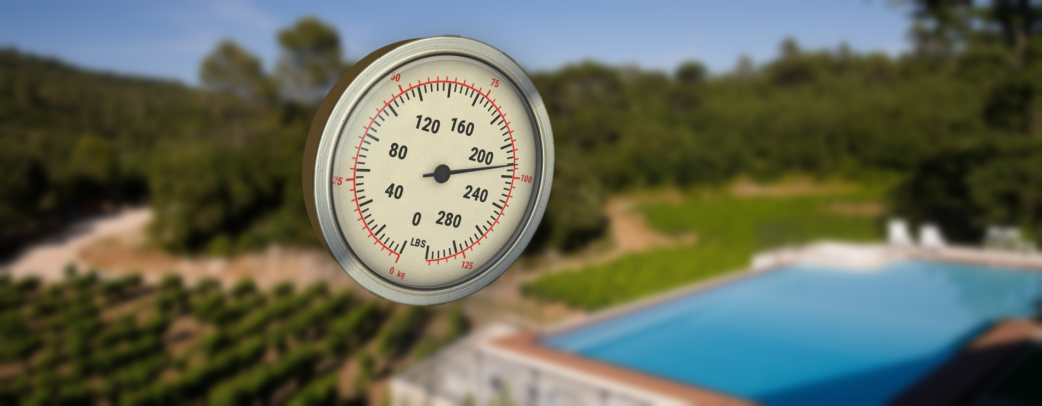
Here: 212 (lb)
